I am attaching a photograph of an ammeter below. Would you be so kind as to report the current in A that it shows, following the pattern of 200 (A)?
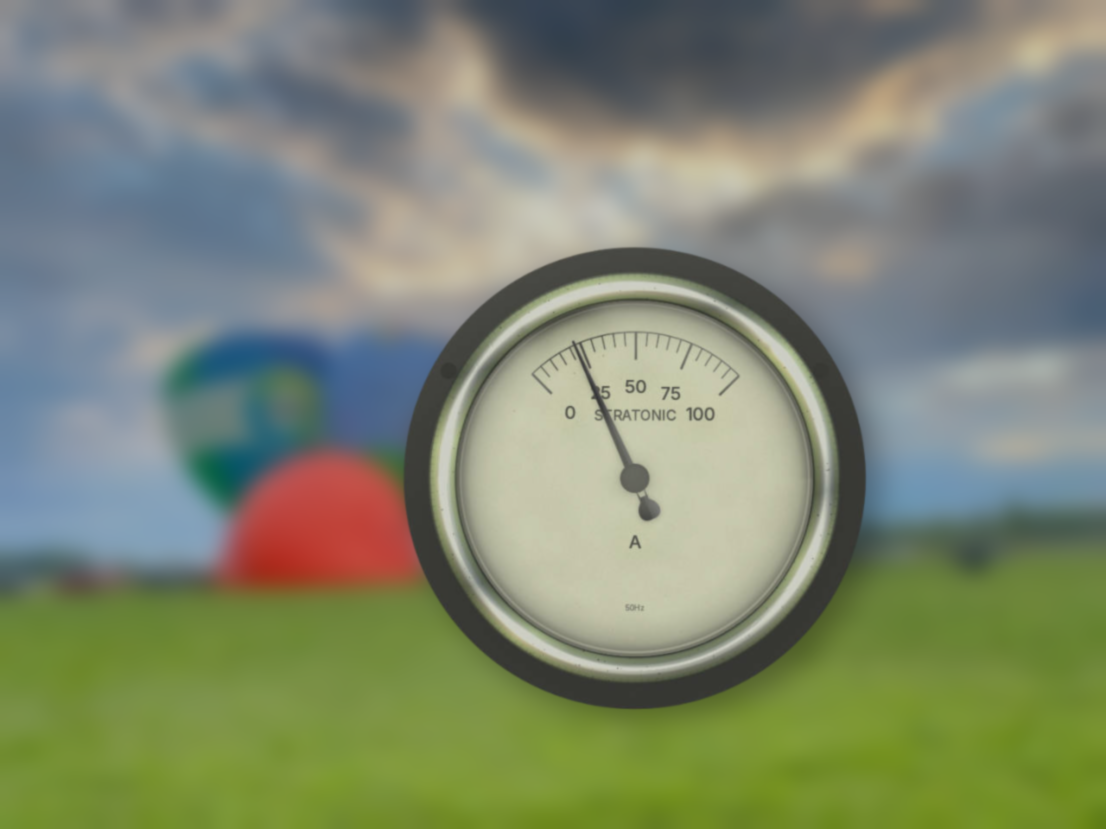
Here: 22.5 (A)
